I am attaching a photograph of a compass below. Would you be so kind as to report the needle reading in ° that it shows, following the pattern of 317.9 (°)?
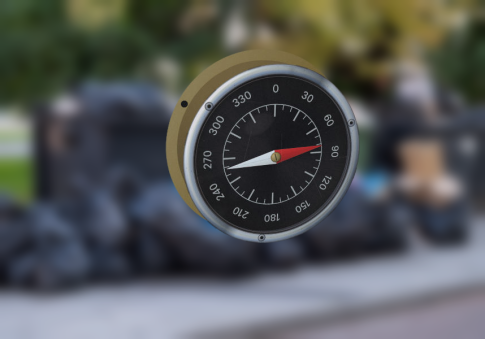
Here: 80 (°)
